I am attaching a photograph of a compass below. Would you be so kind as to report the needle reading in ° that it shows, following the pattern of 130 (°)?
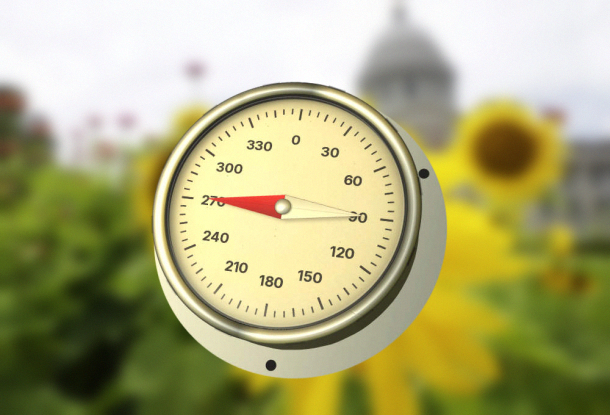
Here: 270 (°)
